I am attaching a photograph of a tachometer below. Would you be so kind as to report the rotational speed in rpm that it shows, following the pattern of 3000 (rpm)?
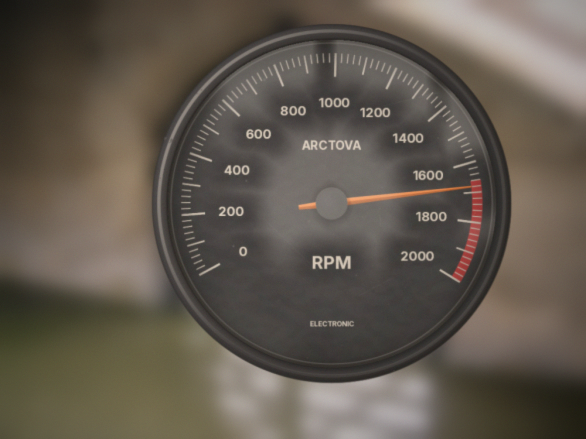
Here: 1680 (rpm)
